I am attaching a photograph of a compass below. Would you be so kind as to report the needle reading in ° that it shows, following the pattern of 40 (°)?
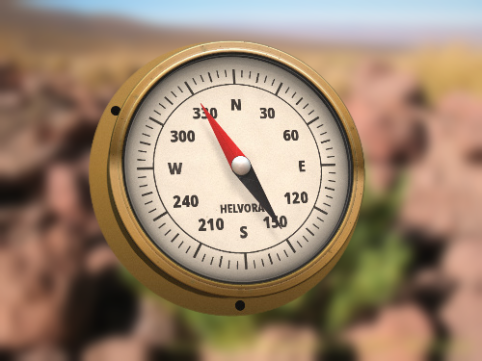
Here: 330 (°)
